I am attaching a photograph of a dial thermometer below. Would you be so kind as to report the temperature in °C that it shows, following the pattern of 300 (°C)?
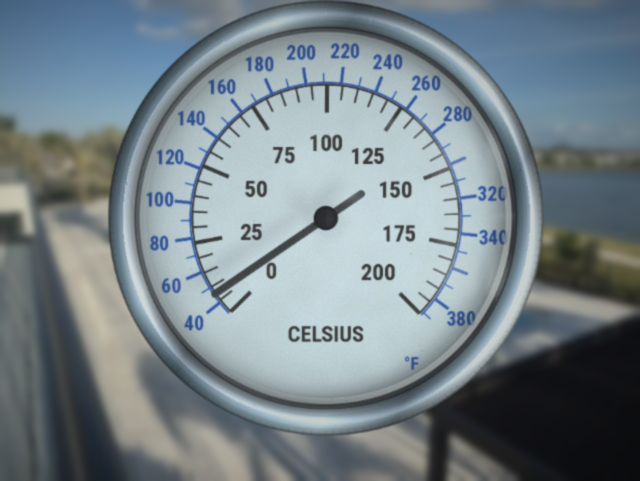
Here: 7.5 (°C)
